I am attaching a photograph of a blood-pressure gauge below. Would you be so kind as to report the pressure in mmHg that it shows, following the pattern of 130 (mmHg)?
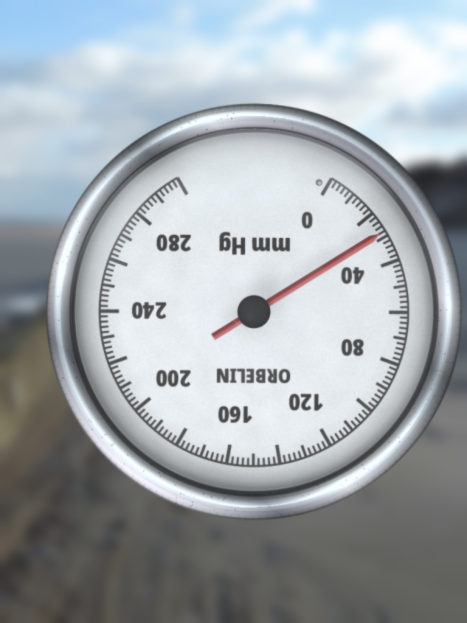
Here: 28 (mmHg)
